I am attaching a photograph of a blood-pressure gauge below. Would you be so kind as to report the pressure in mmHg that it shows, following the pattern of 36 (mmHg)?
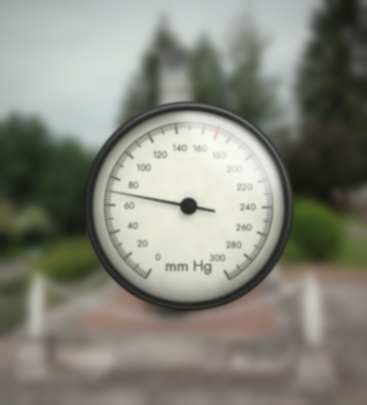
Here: 70 (mmHg)
